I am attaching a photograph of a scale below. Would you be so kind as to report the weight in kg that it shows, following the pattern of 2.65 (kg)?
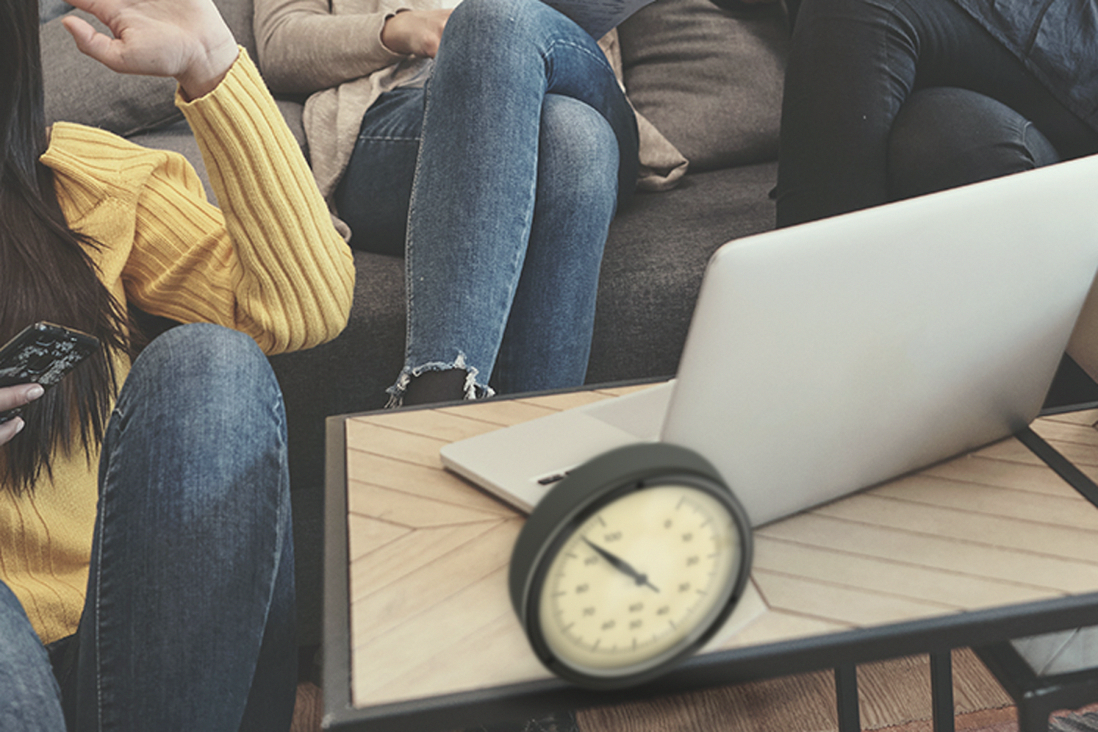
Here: 95 (kg)
